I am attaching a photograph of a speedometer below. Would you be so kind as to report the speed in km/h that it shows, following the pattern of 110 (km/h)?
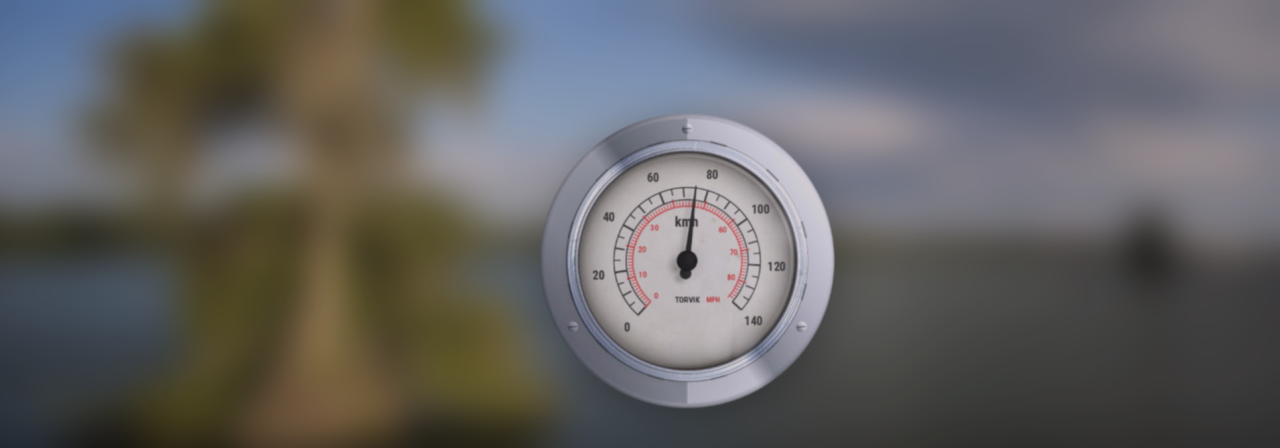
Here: 75 (km/h)
